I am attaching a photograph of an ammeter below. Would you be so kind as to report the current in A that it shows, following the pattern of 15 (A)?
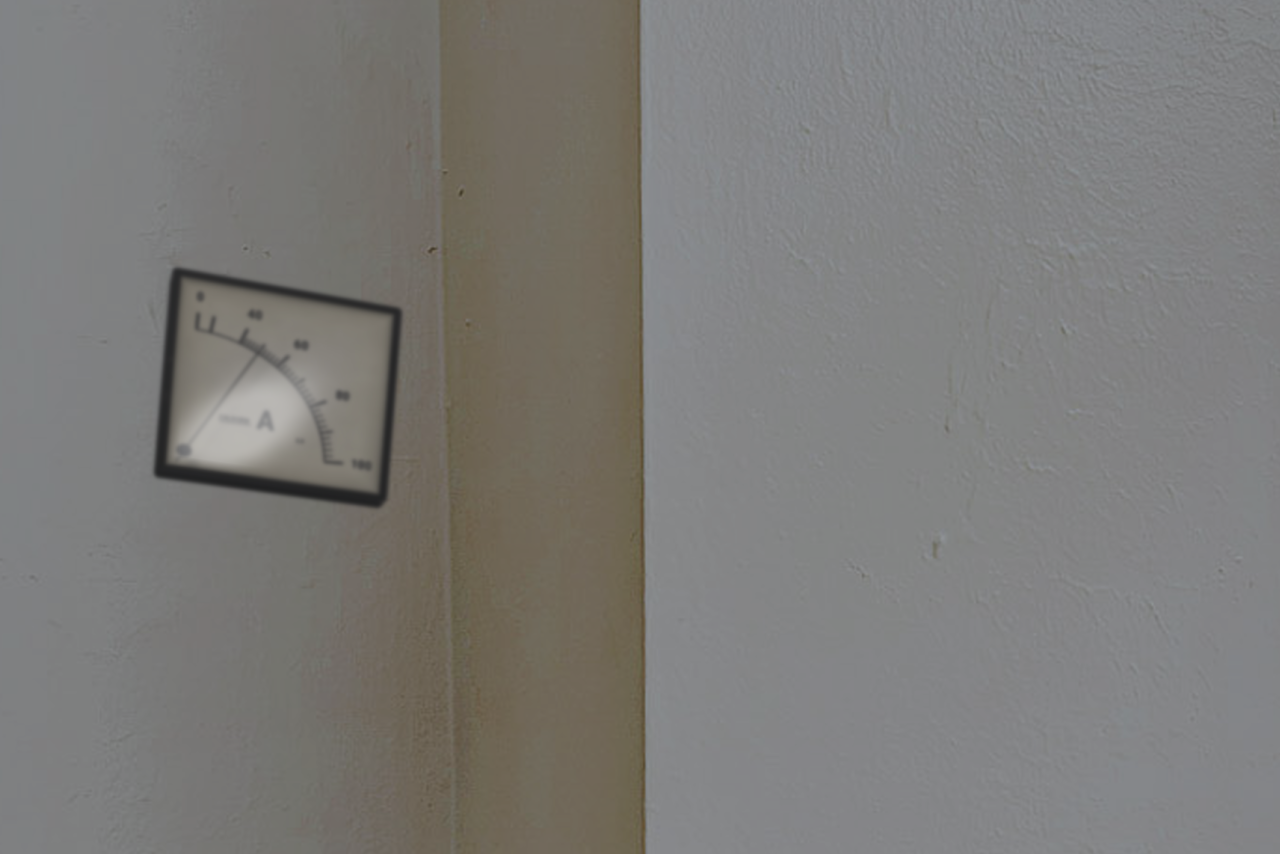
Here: 50 (A)
